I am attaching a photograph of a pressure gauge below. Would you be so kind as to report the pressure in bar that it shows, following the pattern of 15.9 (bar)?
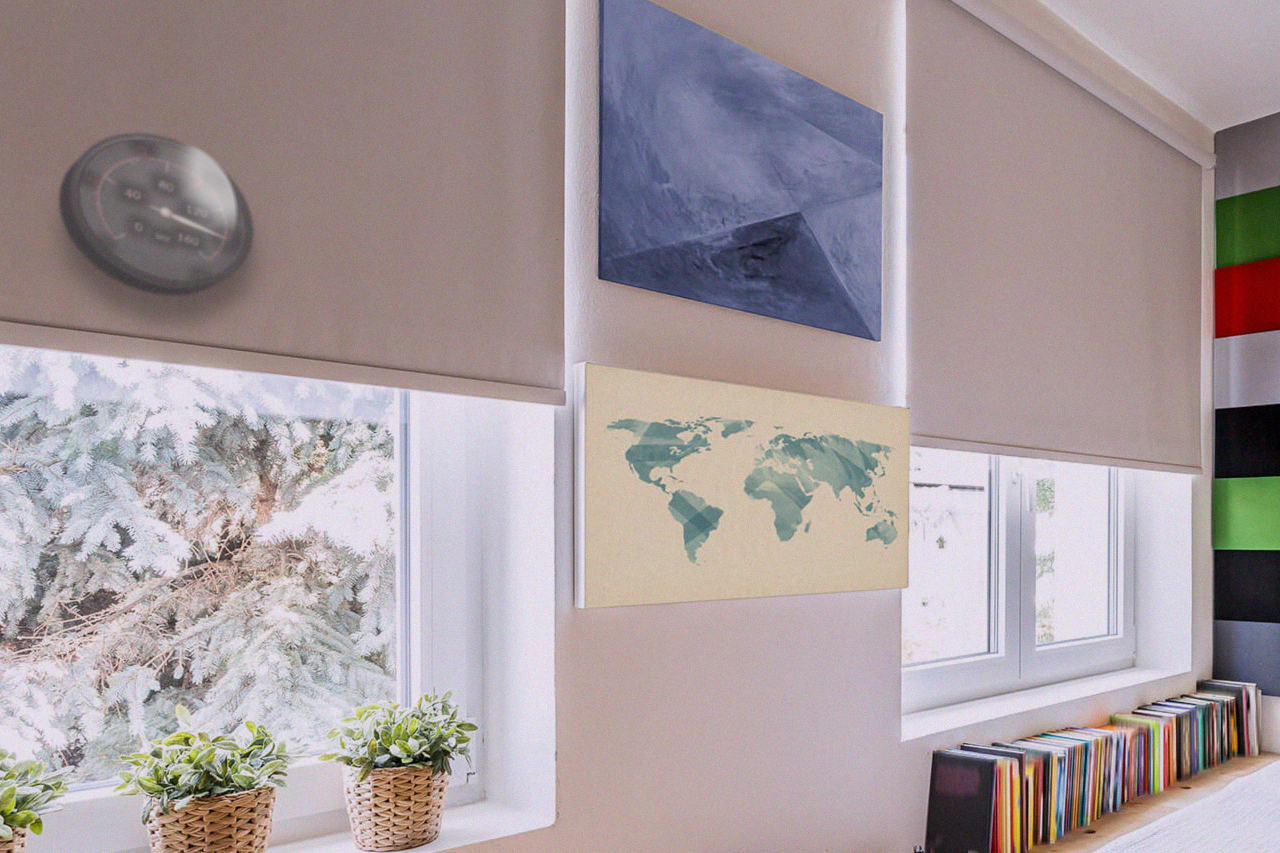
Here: 140 (bar)
